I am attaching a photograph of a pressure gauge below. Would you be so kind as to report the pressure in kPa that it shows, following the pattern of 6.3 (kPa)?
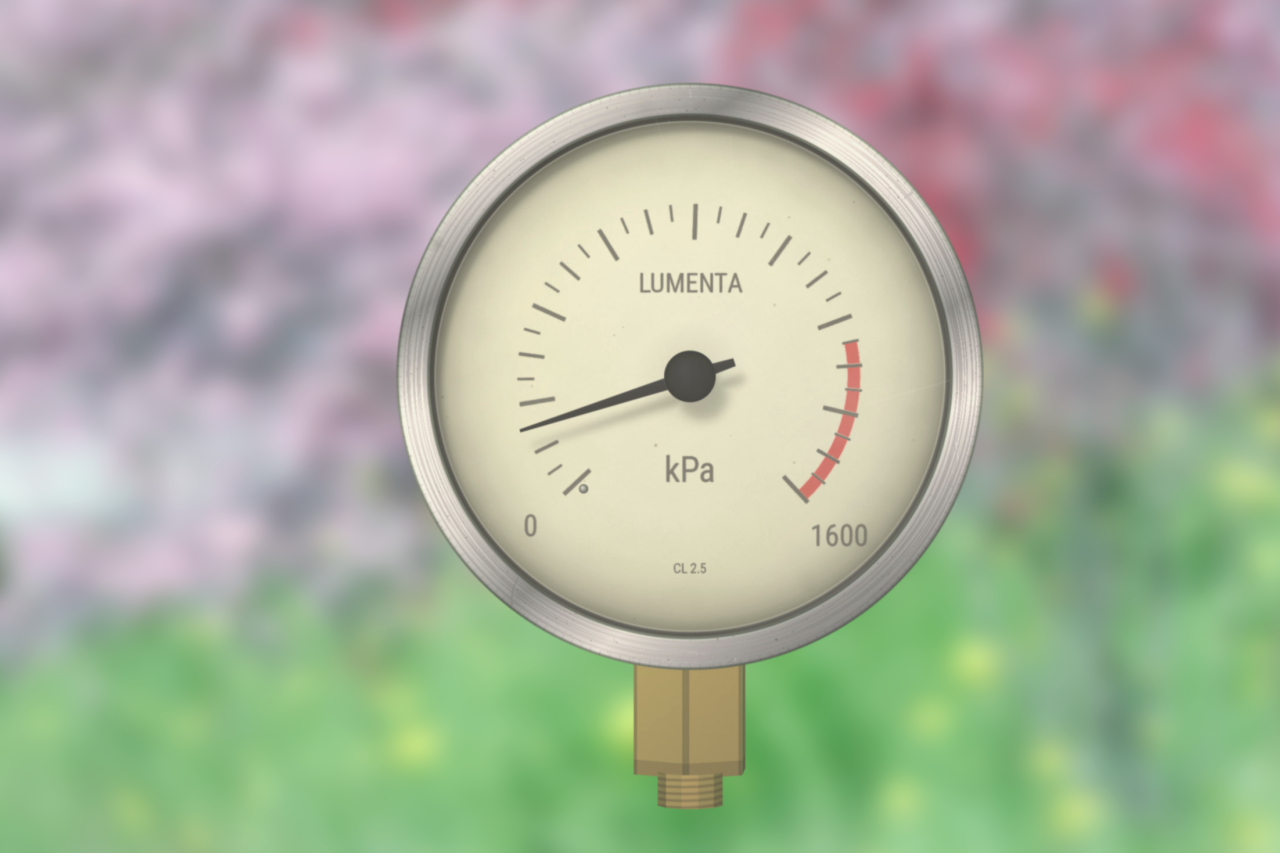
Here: 150 (kPa)
